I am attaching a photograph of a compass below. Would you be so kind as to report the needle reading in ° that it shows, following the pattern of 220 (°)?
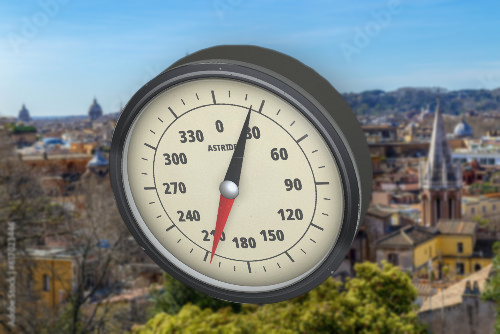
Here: 205 (°)
